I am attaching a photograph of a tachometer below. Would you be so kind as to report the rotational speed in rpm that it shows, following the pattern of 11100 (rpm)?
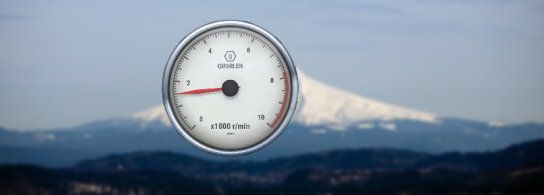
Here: 1500 (rpm)
